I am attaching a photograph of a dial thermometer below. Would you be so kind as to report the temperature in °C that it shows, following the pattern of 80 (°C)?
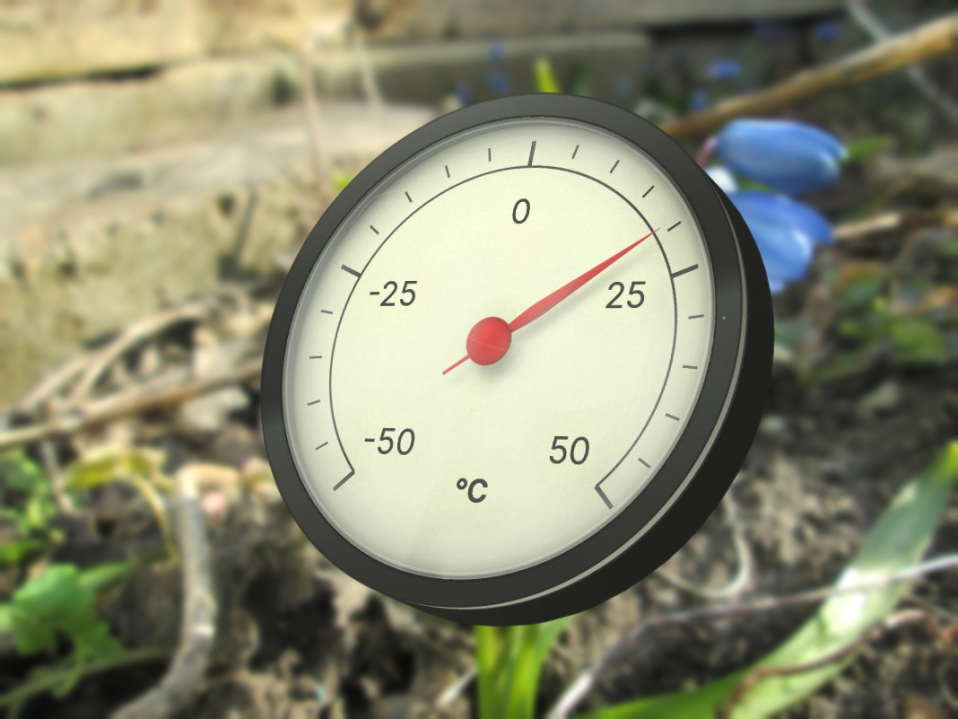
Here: 20 (°C)
